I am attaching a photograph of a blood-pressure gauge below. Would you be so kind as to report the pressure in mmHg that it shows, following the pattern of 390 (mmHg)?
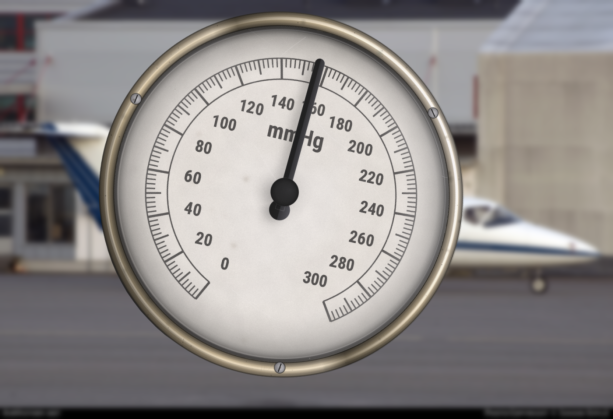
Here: 156 (mmHg)
